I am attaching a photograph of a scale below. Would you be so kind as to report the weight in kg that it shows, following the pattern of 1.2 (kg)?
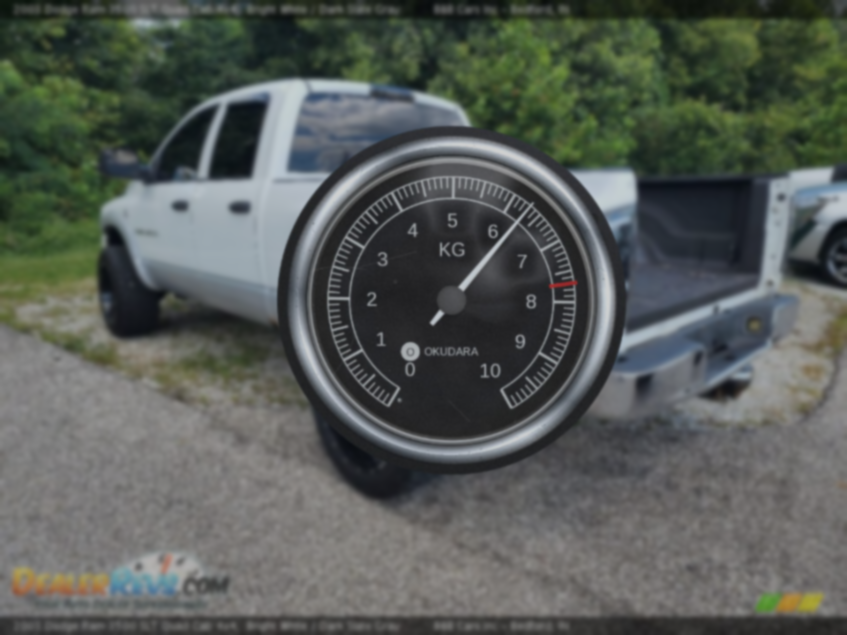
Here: 6.3 (kg)
